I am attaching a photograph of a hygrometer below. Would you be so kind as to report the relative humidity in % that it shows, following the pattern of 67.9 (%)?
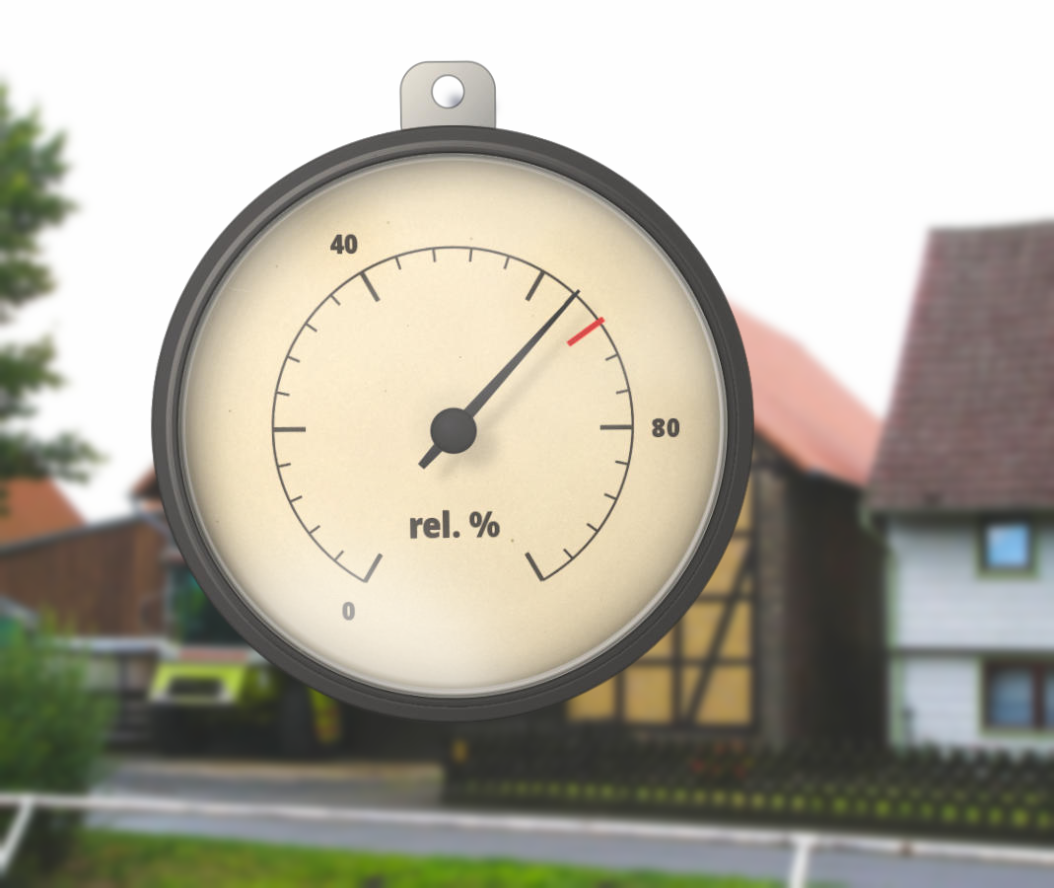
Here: 64 (%)
